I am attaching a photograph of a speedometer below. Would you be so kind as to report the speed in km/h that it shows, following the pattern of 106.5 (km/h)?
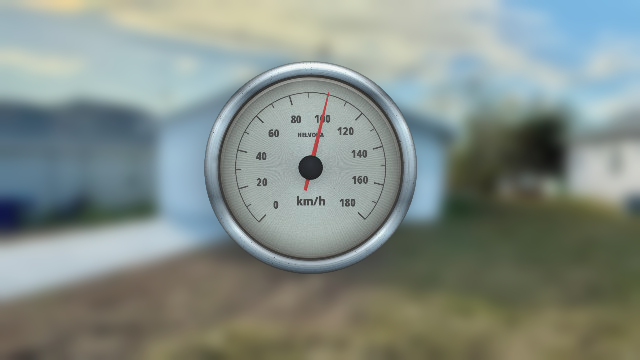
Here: 100 (km/h)
